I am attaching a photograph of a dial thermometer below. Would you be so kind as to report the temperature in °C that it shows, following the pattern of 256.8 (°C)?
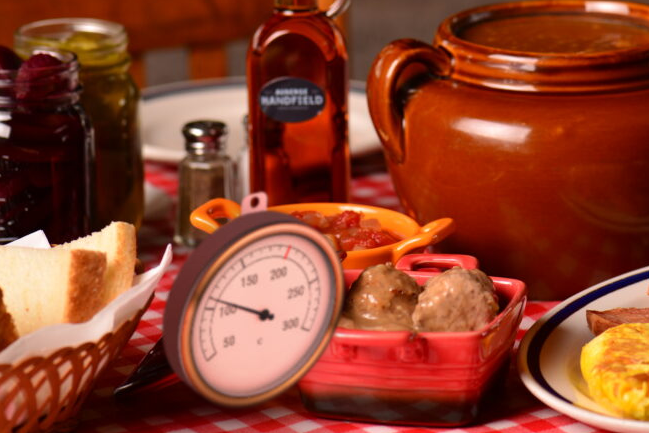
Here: 110 (°C)
